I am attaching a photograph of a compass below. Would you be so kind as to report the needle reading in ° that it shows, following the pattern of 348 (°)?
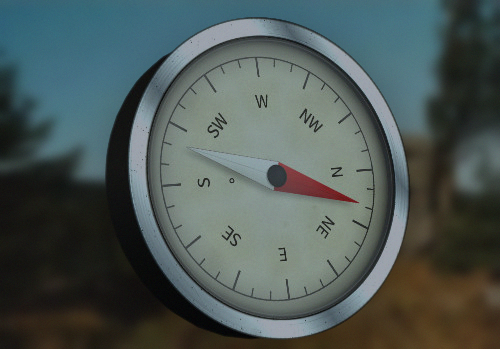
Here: 20 (°)
